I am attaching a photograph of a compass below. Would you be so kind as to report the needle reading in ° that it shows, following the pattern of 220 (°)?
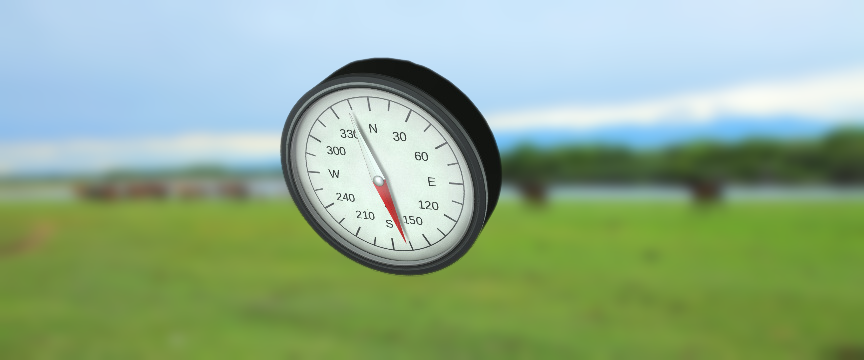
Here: 165 (°)
